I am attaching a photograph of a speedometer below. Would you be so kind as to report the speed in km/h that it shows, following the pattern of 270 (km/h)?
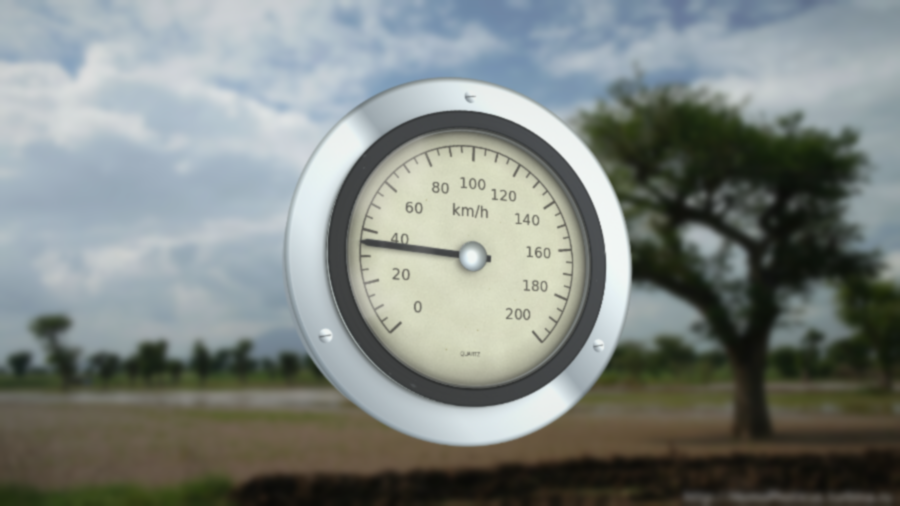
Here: 35 (km/h)
